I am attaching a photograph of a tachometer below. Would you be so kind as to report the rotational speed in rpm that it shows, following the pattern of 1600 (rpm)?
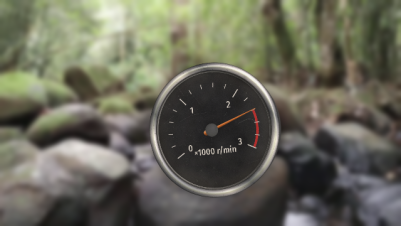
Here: 2400 (rpm)
